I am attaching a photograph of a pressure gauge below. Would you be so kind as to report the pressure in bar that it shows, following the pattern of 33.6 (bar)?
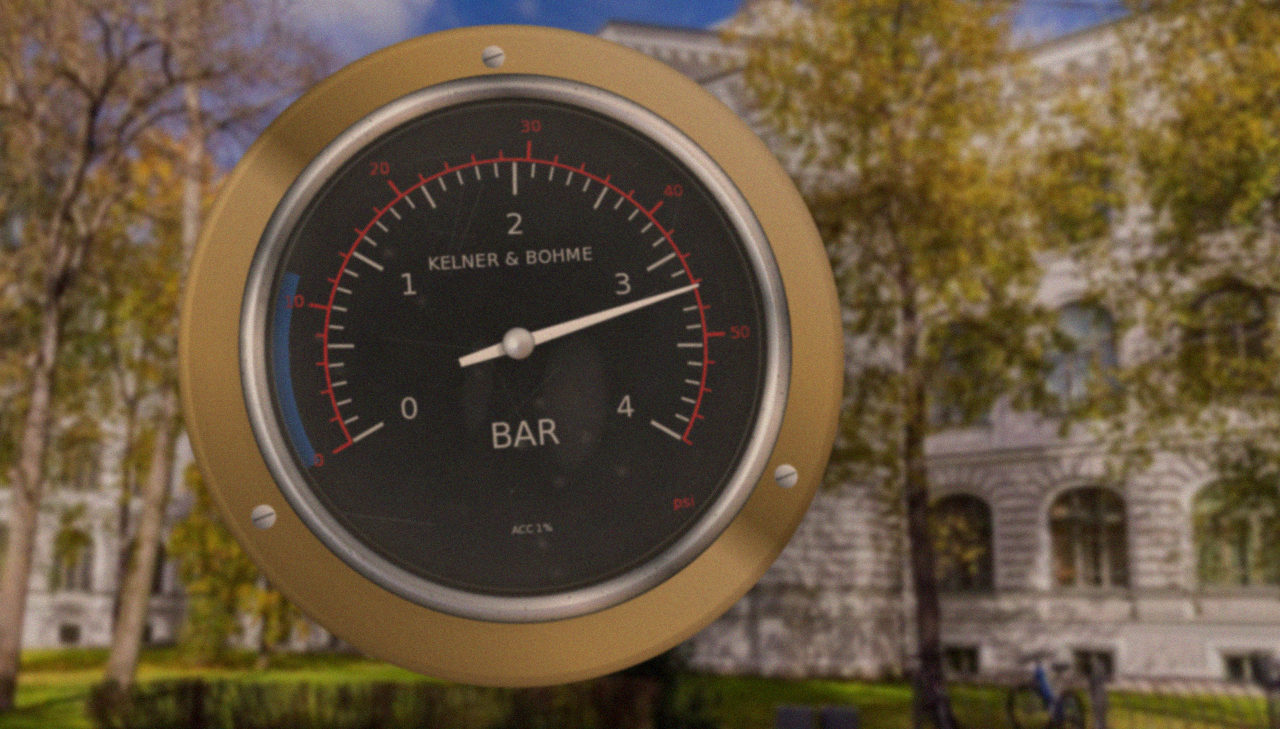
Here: 3.2 (bar)
